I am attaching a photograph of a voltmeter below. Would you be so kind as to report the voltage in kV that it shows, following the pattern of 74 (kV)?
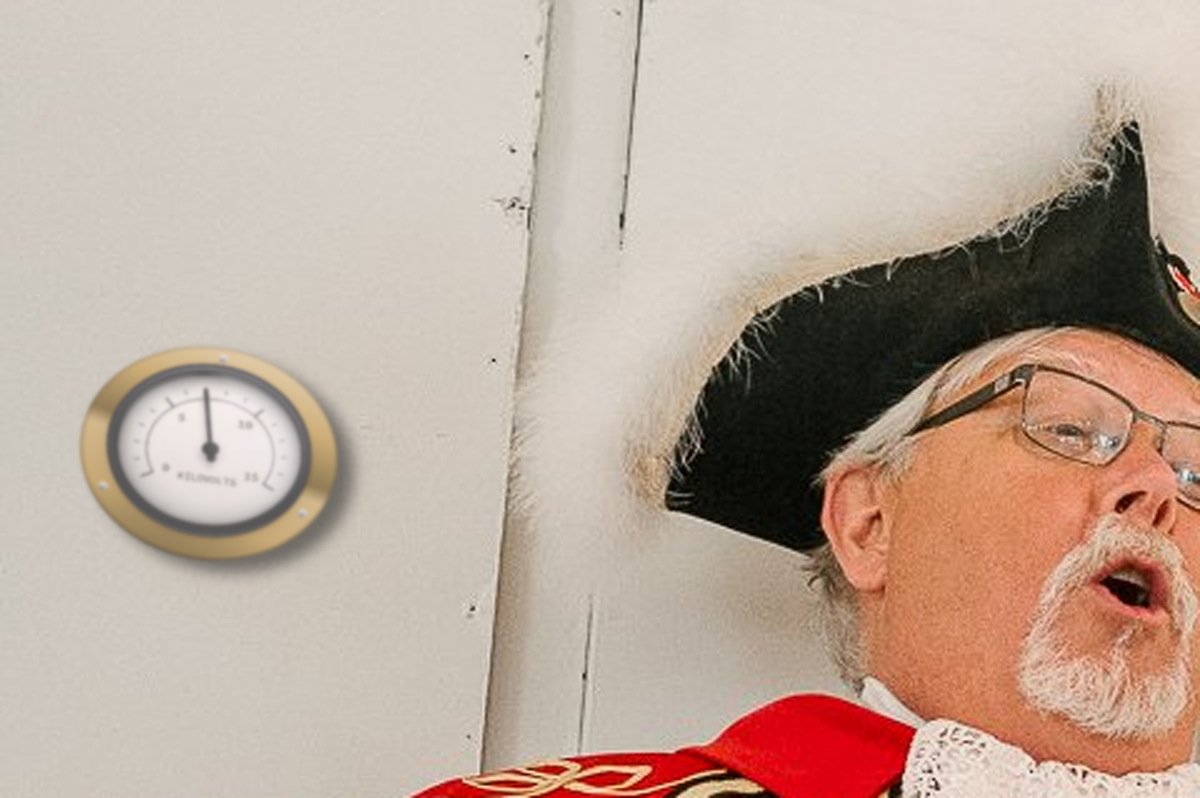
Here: 7 (kV)
